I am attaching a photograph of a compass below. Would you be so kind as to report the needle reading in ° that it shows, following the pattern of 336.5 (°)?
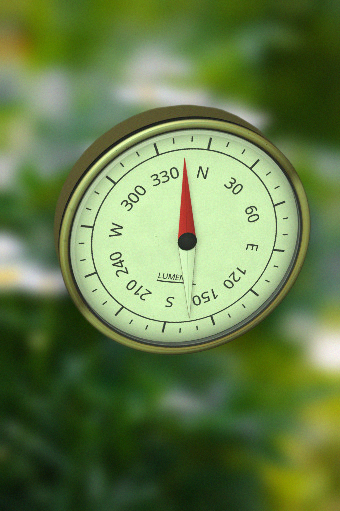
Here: 345 (°)
